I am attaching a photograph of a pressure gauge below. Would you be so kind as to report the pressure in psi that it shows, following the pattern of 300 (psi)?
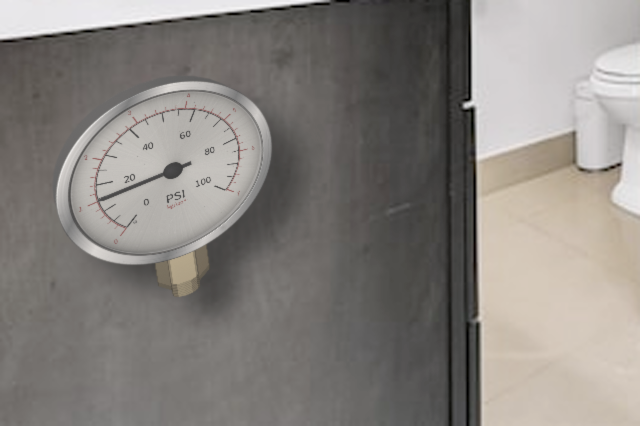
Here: 15 (psi)
